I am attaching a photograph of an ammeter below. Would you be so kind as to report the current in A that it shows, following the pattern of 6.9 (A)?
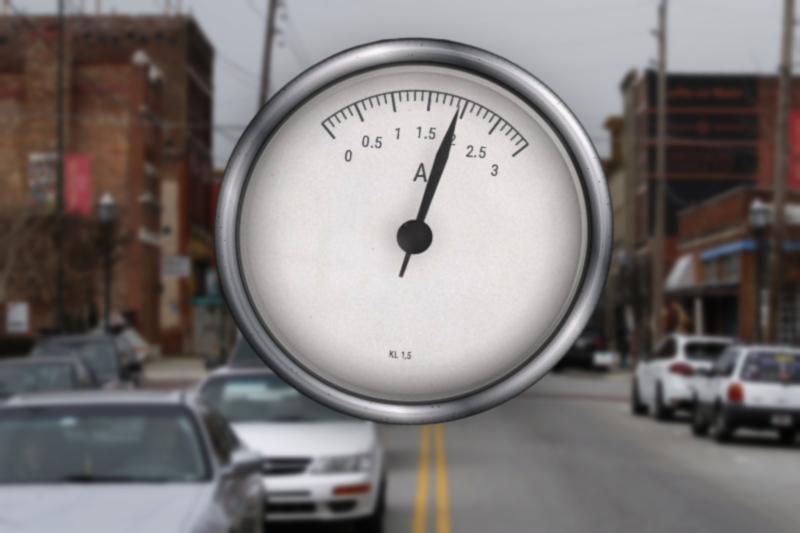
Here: 1.9 (A)
